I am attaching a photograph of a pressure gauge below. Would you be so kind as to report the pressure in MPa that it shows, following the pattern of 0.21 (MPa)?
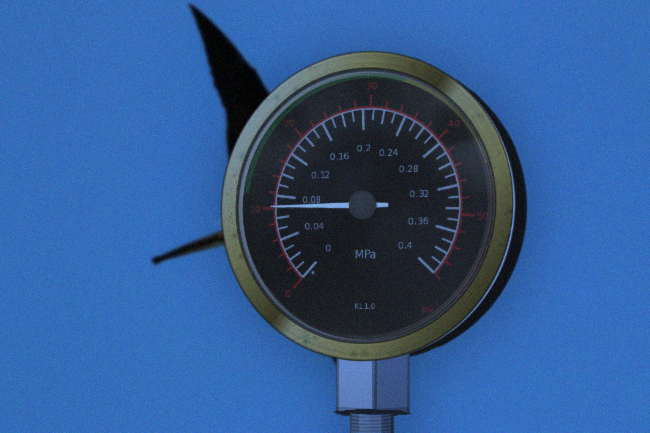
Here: 0.07 (MPa)
